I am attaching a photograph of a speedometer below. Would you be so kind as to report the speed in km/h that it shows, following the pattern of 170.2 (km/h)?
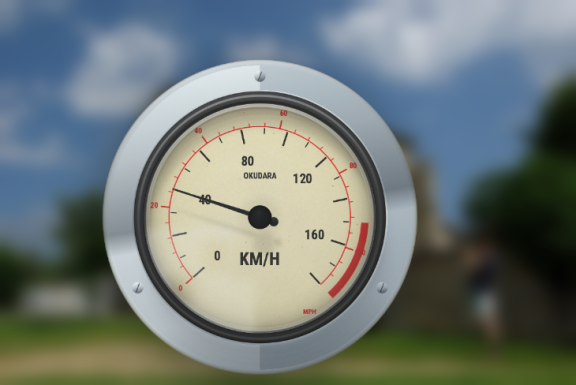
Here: 40 (km/h)
